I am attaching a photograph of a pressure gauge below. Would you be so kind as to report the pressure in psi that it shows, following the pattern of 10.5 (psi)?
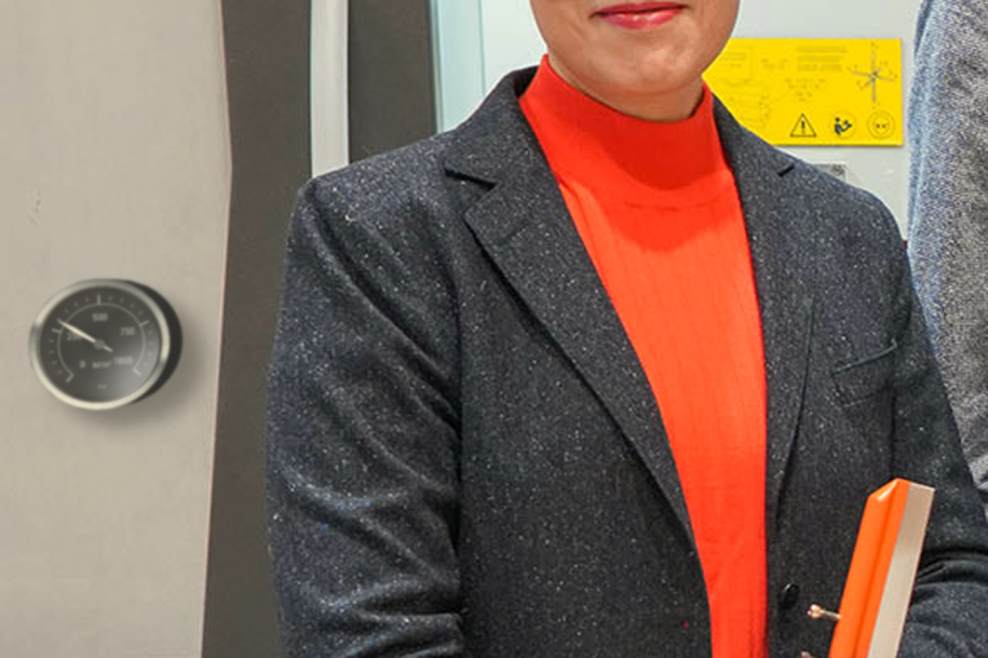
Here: 300 (psi)
